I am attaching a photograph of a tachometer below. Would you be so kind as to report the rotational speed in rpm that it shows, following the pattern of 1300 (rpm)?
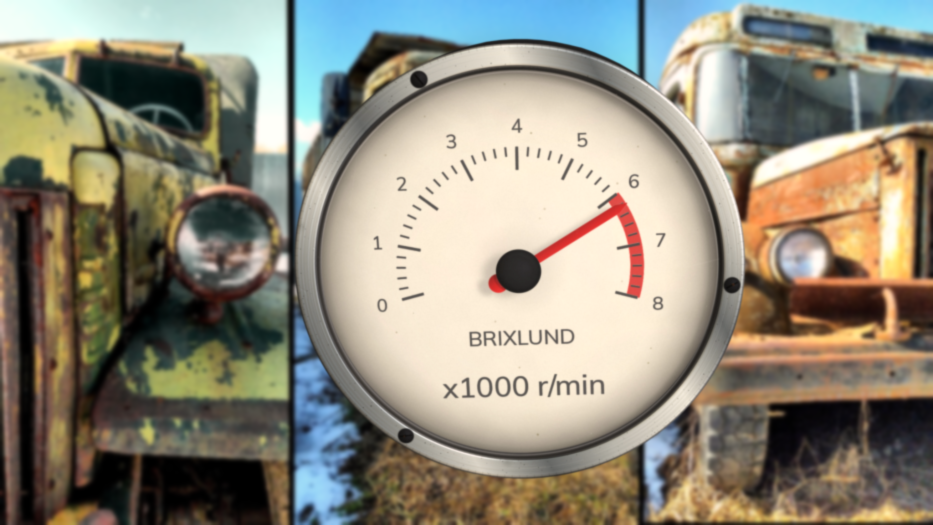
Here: 6200 (rpm)
